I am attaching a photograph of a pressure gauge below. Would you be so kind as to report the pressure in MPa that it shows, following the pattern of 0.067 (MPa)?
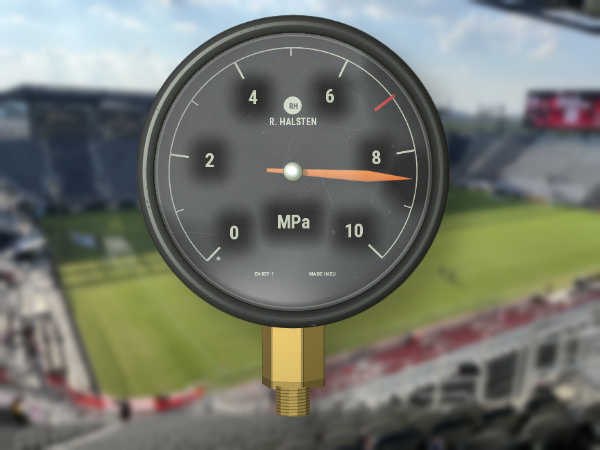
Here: 8.5 (MPa)
